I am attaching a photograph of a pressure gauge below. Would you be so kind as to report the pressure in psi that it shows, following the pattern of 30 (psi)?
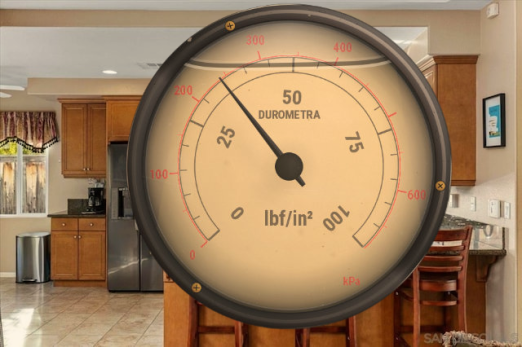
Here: 35 (psi)
